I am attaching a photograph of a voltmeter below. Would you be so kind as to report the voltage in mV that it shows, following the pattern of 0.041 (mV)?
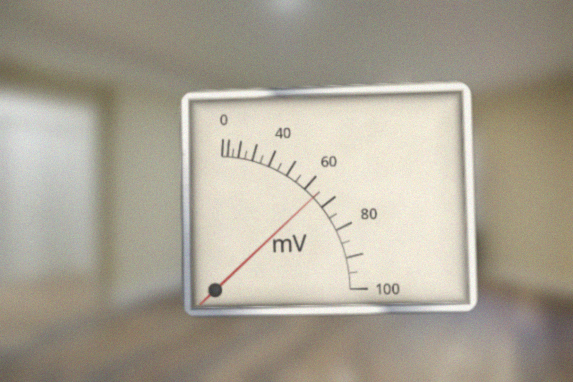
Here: 65 (mV)
